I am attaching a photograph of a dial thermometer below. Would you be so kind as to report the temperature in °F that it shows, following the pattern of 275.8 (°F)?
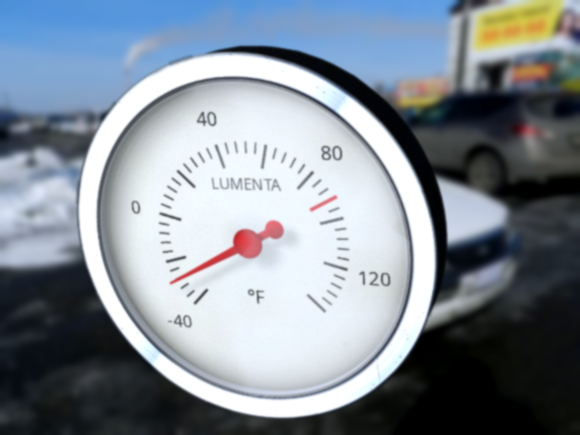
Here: -28 (°F)
